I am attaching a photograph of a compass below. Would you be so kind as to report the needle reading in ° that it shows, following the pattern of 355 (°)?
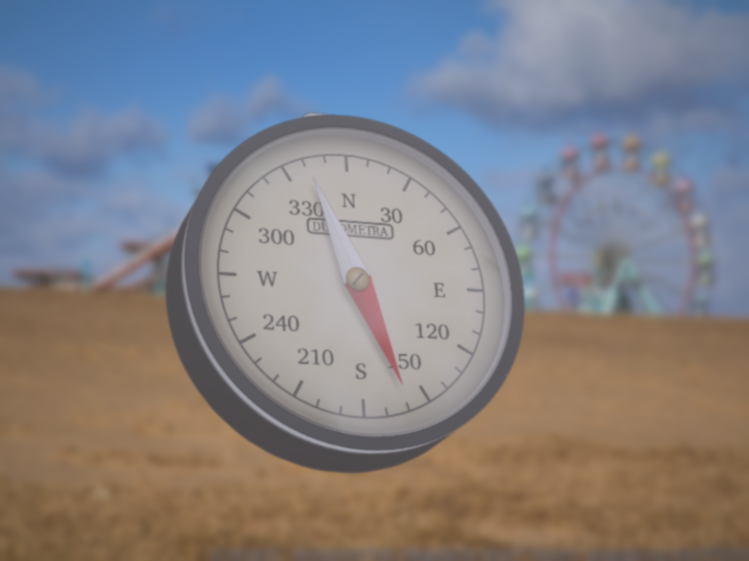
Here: 160 (°)
